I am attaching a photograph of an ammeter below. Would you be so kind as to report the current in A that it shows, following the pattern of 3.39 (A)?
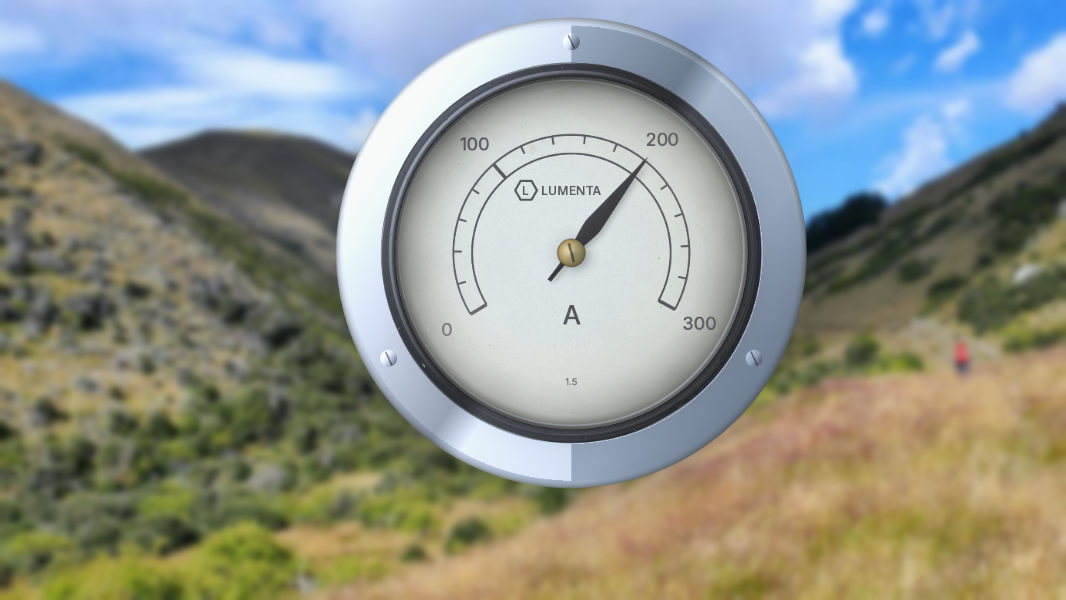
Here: 200 (A)
